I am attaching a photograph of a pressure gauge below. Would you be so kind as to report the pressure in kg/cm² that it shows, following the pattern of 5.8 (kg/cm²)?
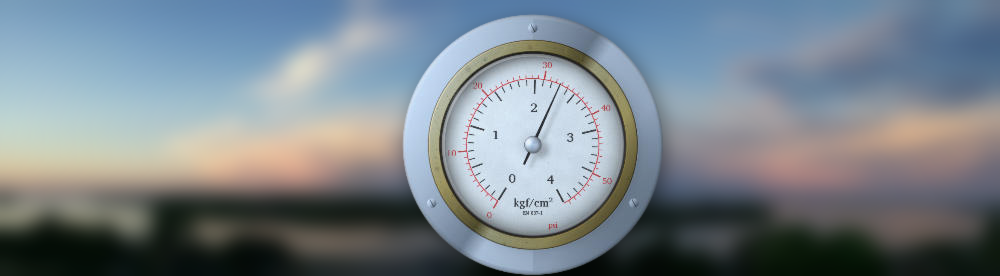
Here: 2.3 (kg/cm²)
